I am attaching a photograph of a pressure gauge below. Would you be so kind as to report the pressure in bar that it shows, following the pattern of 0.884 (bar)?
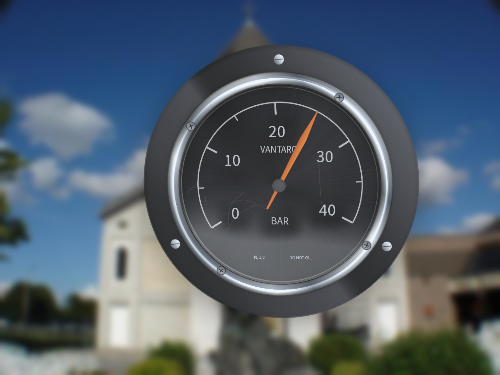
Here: 25 (bar)
